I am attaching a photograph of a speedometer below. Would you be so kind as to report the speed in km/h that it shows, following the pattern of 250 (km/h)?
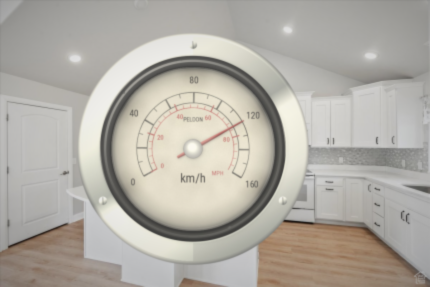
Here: 120 (km/h)
